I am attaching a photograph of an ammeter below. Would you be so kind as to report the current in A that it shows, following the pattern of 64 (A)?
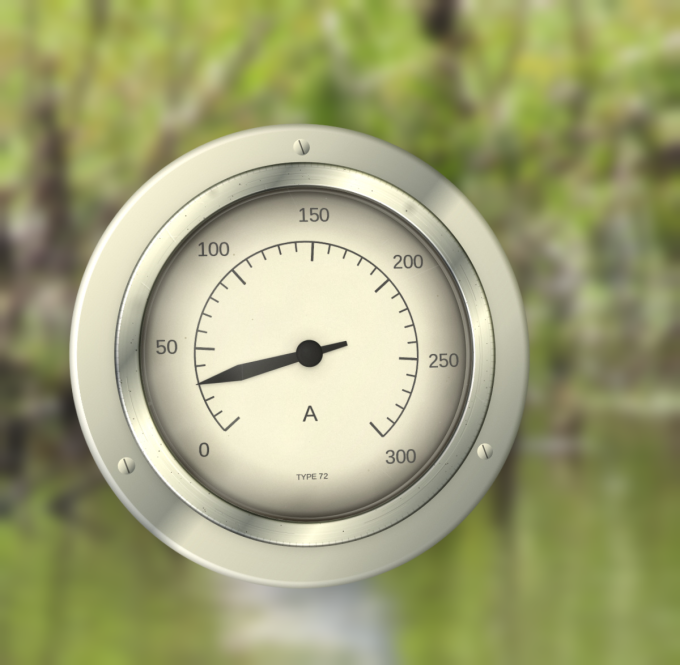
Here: 30 (A)
